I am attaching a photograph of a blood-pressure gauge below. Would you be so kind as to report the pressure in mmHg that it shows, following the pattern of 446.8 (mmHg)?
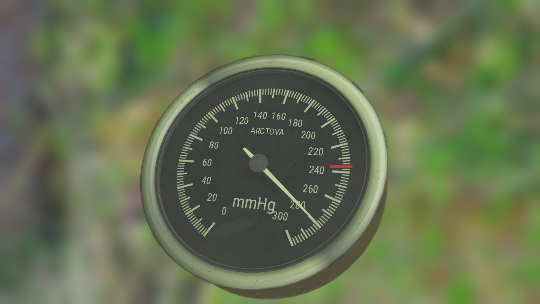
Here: 280 (mmHg)
